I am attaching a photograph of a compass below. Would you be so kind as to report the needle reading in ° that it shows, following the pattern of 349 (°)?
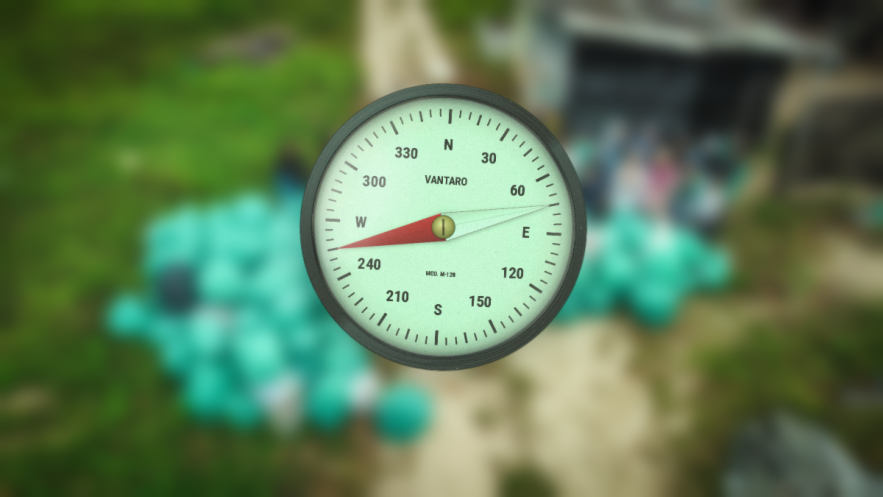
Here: 255 (°)
